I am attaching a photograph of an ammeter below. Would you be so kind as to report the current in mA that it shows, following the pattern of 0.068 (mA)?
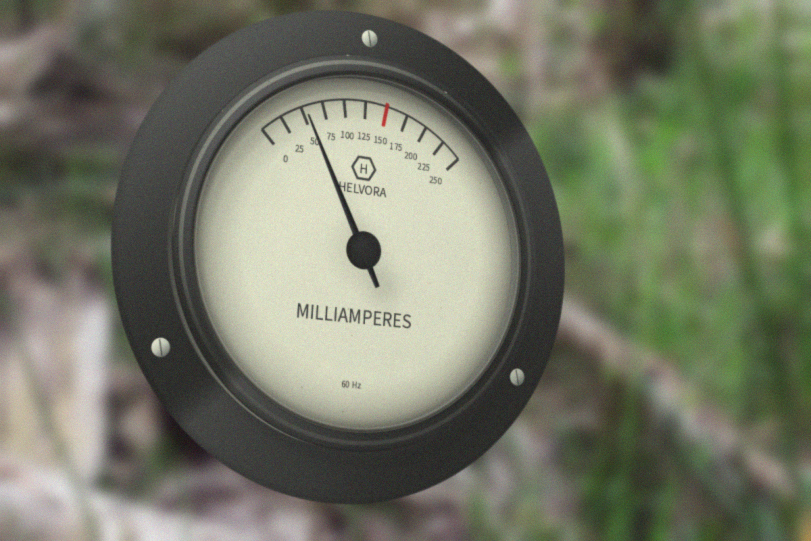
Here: 50 (mA)
